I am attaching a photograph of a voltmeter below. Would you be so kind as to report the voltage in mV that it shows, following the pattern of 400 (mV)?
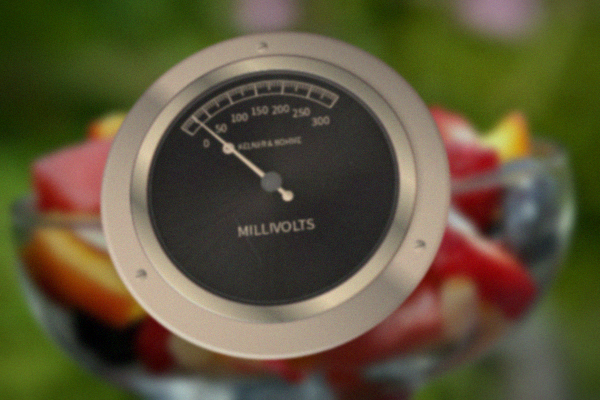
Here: 25 (mV)
